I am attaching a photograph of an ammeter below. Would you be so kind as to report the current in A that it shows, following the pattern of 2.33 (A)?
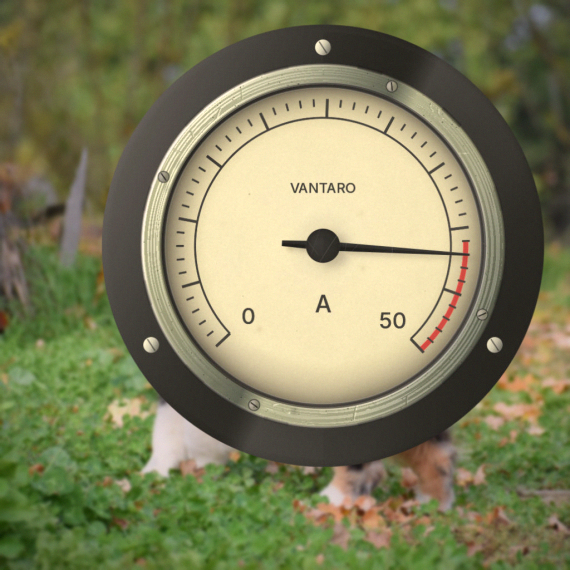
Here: 42 (A)
